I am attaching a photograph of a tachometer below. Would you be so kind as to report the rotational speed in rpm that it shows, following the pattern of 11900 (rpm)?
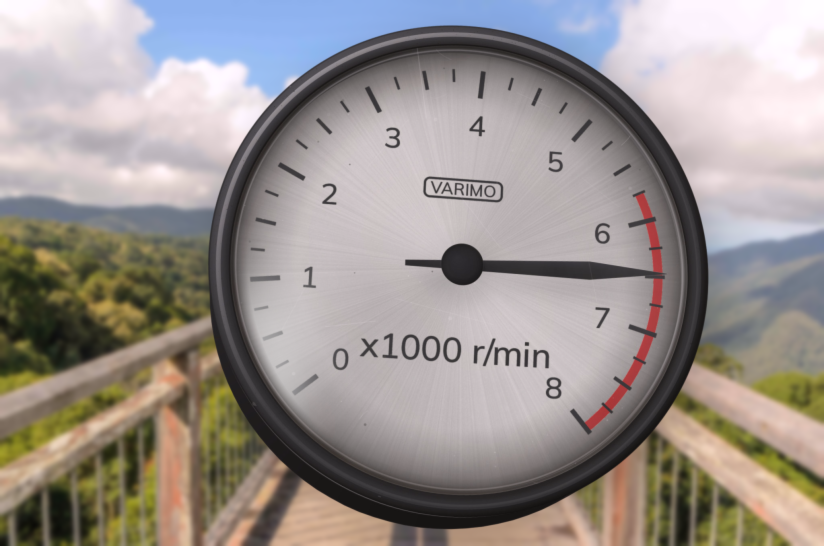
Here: 6500 (rpm)
